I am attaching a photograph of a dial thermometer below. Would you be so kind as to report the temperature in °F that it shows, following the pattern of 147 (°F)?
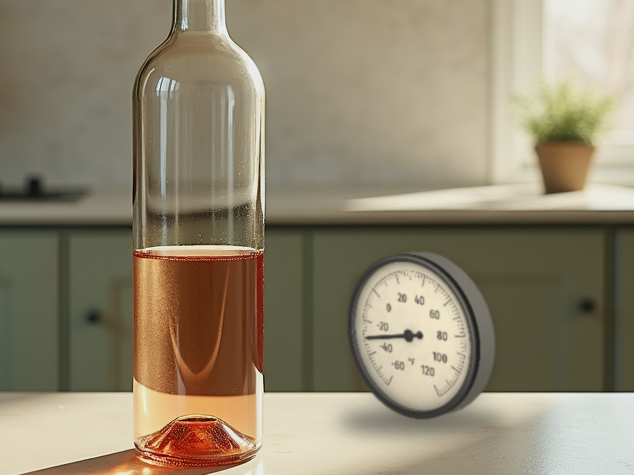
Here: -30 (°F)
